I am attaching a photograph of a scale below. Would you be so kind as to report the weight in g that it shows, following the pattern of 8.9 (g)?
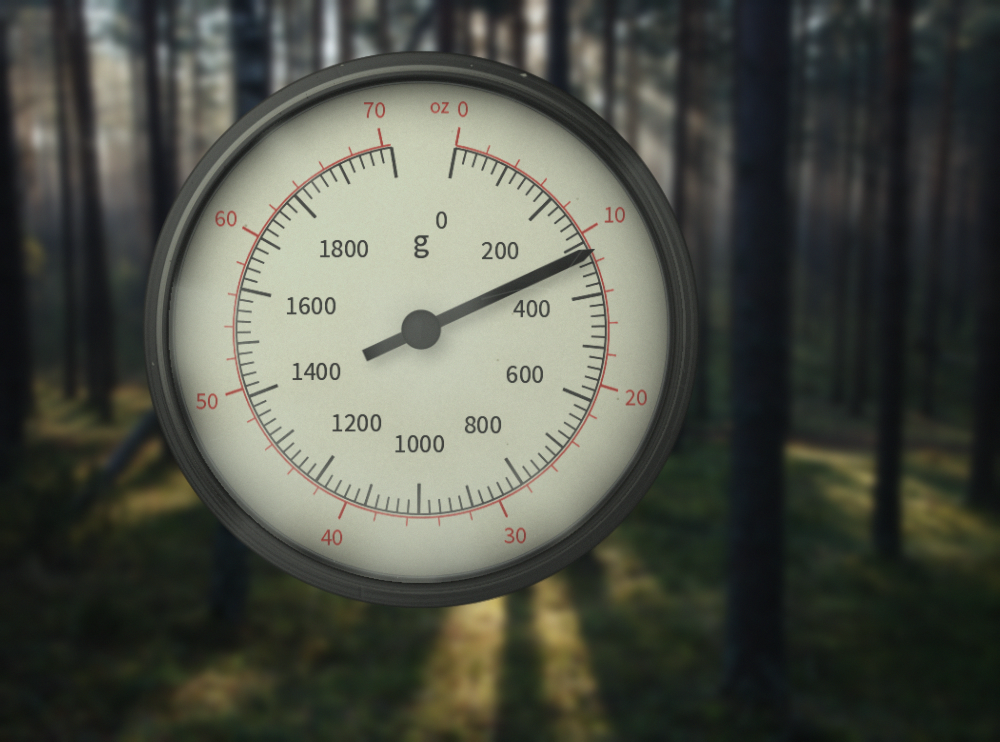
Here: 320 (g)
